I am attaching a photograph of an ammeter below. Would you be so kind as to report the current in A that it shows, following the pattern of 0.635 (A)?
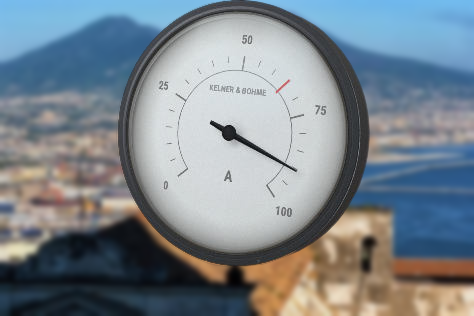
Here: 90 (A)
